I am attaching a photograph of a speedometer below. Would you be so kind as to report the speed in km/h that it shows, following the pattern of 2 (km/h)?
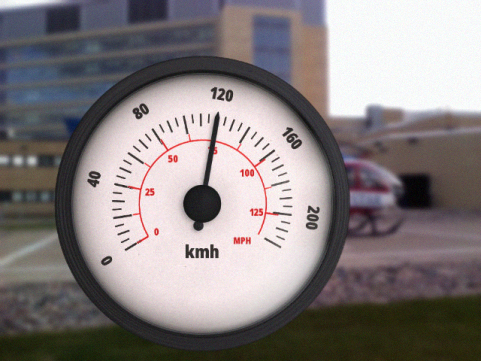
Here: 120 (km/h)
